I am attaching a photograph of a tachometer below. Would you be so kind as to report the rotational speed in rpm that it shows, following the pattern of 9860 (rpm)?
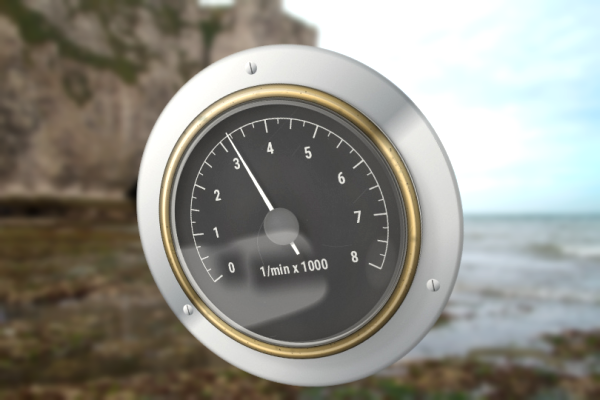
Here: 3250 (rpm)
